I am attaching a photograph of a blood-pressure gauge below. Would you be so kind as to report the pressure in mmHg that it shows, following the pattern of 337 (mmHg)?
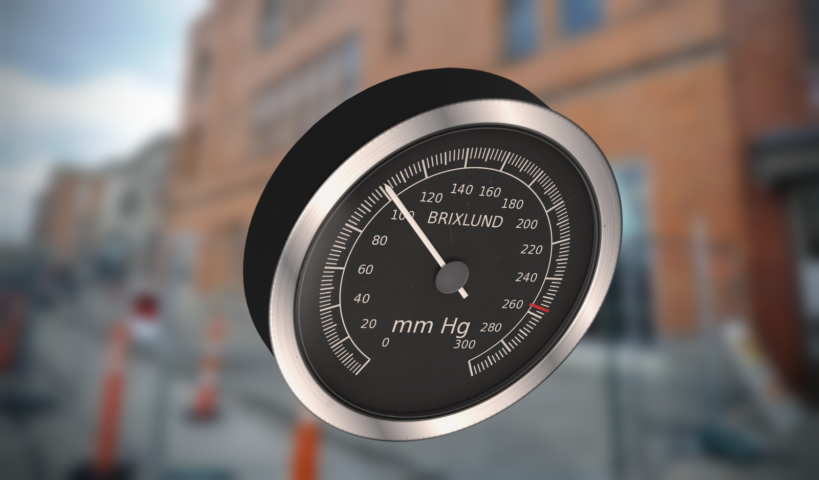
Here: 102 (mmHg)
